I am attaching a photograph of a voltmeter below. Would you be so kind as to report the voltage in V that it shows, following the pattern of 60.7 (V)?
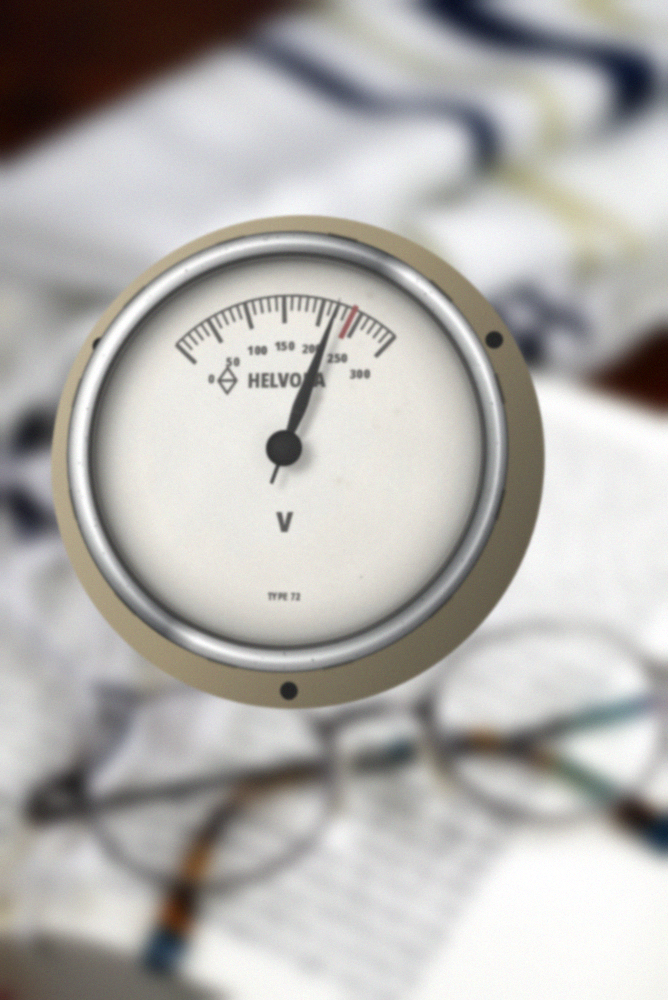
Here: 220 (V)
